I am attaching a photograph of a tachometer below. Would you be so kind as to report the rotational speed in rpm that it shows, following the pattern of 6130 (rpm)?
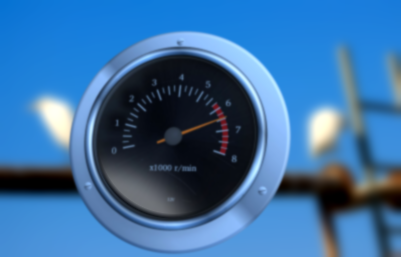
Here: 6500 (rpm)
